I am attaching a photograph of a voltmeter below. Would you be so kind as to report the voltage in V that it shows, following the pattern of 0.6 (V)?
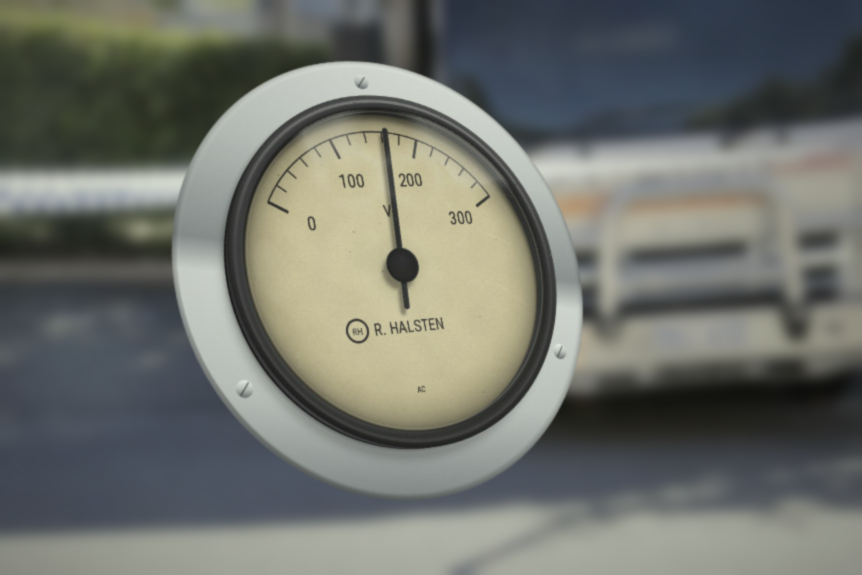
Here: 160 (V)
